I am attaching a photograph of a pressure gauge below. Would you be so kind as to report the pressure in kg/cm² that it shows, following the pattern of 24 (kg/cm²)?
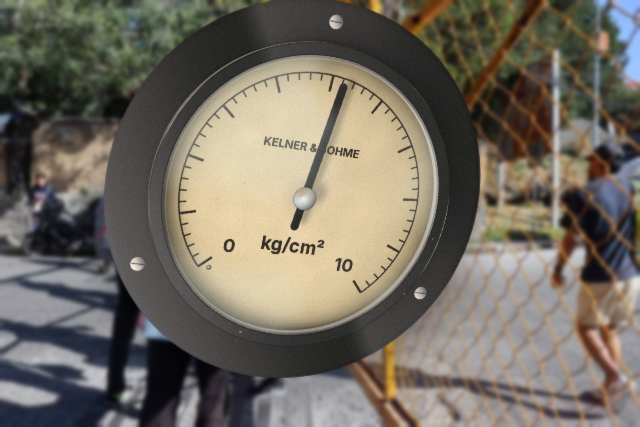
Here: 5.2 (kg/cm²)
